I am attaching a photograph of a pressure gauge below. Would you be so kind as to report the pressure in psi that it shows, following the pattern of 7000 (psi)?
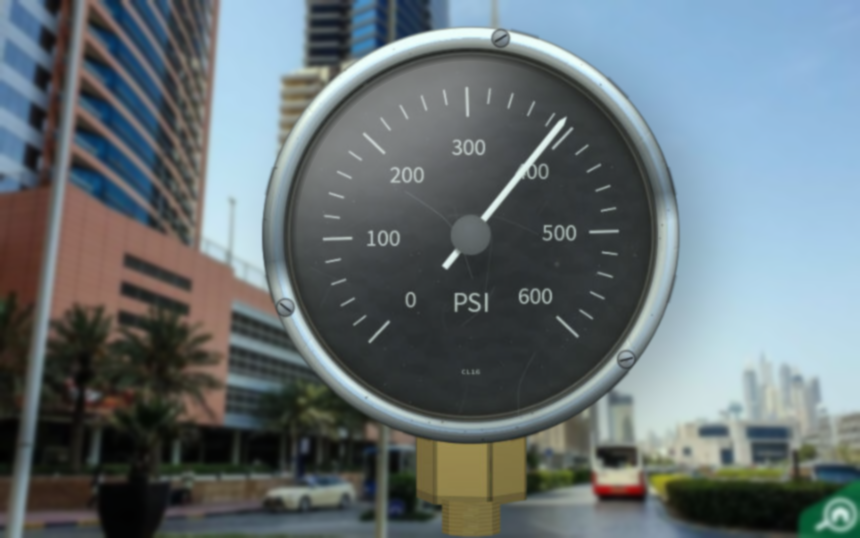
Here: 390 (psi)
